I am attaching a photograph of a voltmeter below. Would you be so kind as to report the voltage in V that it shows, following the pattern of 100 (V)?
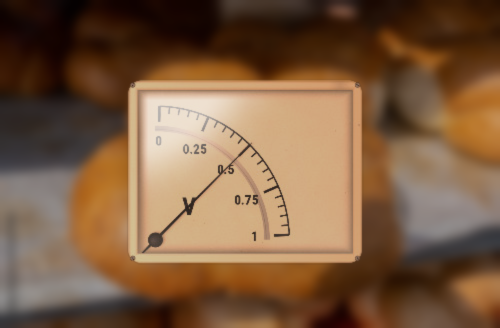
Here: 0.5 (V)
